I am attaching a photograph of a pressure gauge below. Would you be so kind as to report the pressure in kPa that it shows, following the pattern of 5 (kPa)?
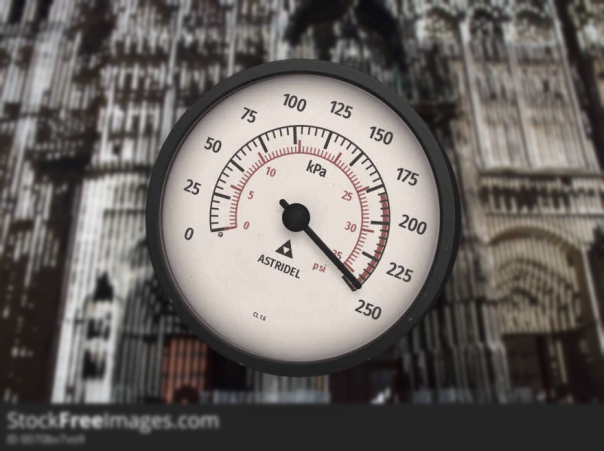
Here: 245 (kPa)
